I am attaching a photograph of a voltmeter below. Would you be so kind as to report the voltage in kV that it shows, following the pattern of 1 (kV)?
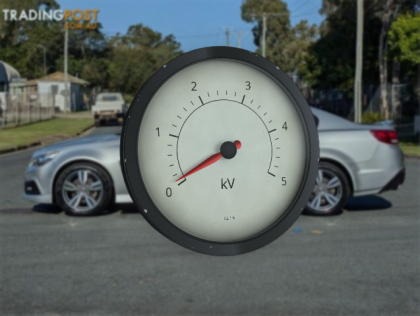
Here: 0.1 (kV)
